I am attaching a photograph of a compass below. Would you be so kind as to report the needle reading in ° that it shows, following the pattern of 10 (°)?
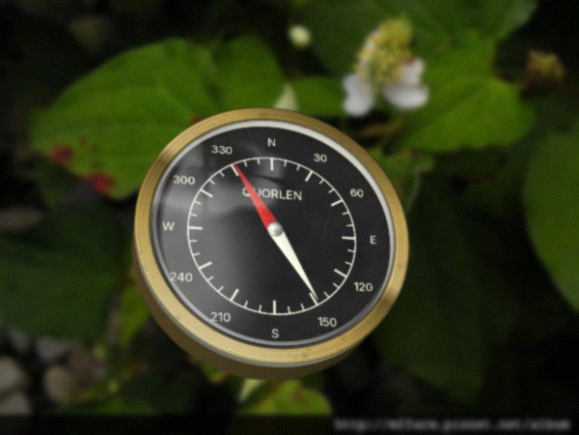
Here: 330 (°)
